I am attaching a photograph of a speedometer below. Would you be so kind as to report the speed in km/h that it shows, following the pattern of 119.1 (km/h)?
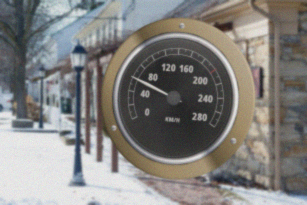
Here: 60 (km/h)
